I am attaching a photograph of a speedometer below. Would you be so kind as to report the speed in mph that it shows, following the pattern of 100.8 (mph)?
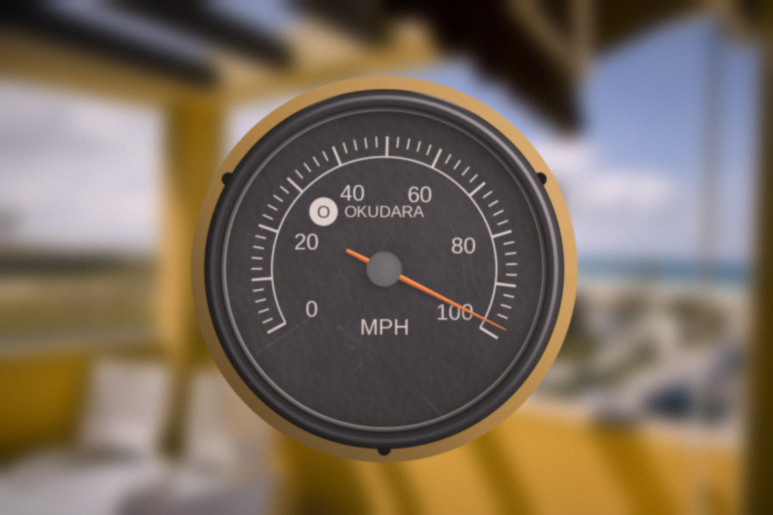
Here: 98 (mph)
